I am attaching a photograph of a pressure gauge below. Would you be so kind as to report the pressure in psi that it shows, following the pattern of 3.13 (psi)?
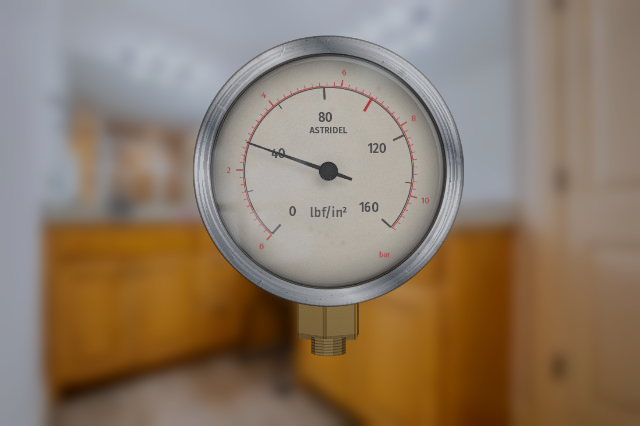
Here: 40 (psi)
